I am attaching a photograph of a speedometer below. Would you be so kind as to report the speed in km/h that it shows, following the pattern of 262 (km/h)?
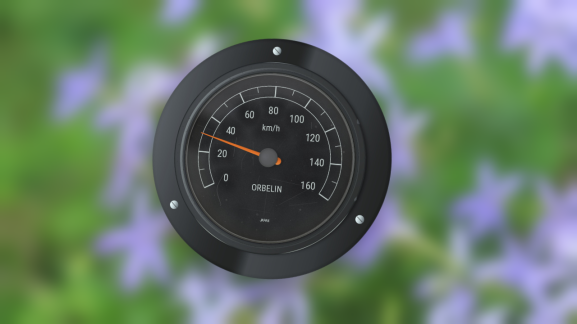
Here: 30 (km/h)
